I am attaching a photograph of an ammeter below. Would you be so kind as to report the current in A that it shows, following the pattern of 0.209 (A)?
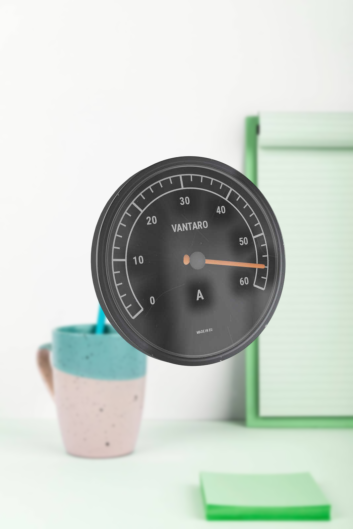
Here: 56 (A)
